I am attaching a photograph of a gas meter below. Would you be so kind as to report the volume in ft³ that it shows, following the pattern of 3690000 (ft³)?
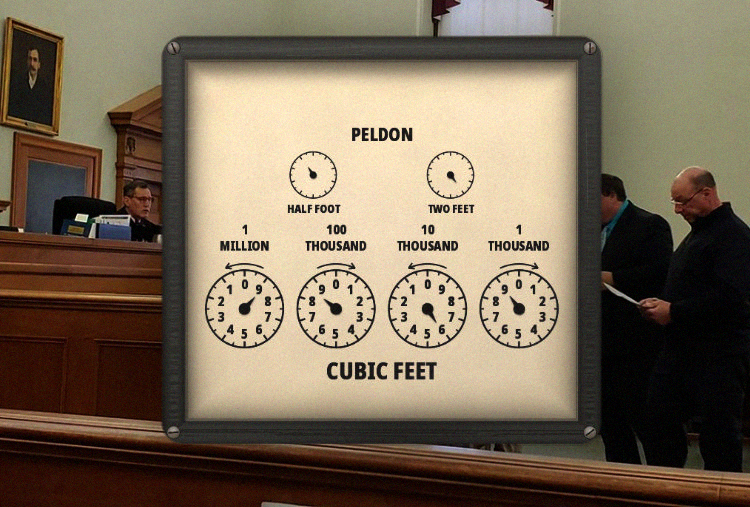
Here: 885900 (ft³)
